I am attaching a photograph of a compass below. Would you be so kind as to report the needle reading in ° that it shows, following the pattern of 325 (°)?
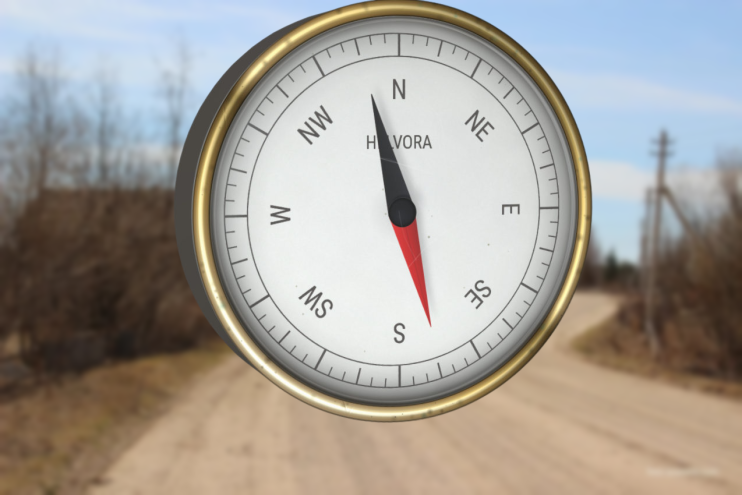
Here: 165 (°)
